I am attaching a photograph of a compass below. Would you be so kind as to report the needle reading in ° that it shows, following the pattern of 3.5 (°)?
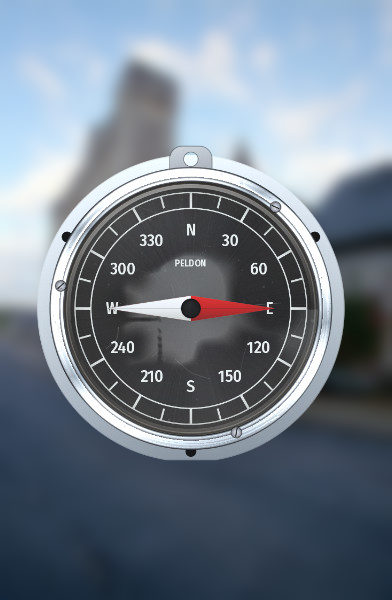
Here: 90 (°)
